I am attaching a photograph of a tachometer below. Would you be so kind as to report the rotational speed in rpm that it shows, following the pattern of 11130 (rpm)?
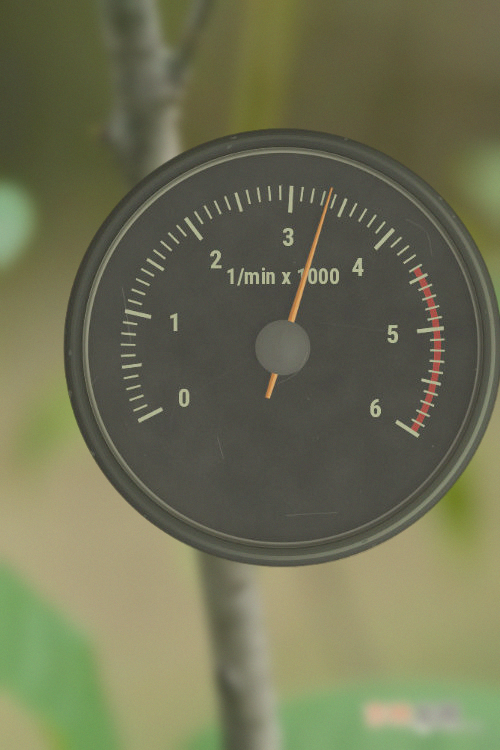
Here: 3350 (rpm)
